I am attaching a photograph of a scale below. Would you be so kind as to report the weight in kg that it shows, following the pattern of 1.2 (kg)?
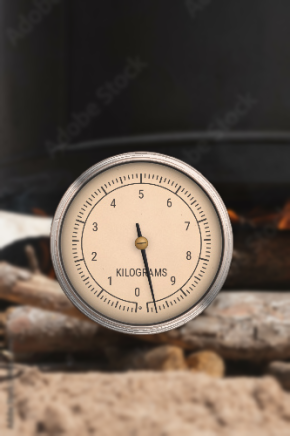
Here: 9.8 (kg)
